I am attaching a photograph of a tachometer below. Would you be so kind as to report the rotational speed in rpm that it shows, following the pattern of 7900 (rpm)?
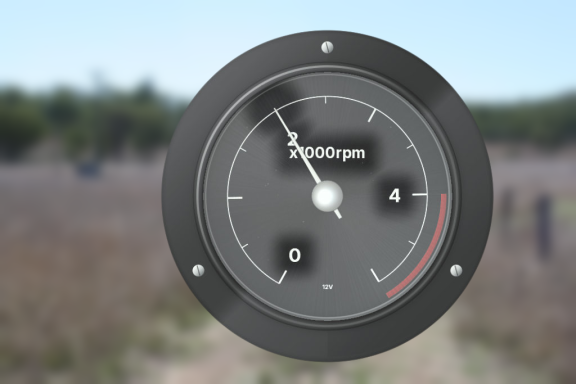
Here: 2000 (rpm)
